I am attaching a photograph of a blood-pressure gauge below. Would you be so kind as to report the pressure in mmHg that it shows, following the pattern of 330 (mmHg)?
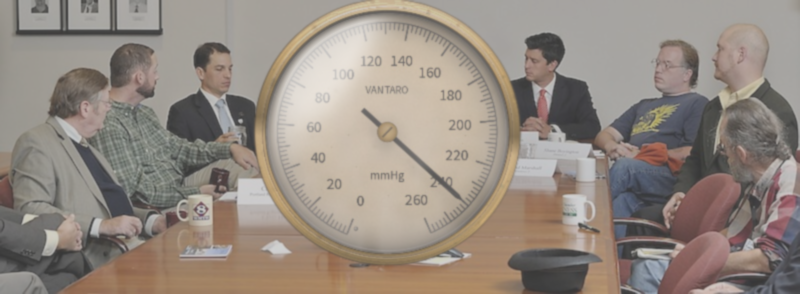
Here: 240 (mmHg)
